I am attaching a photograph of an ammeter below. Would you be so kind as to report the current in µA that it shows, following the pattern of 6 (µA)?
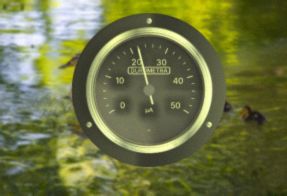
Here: 22 (µA)
